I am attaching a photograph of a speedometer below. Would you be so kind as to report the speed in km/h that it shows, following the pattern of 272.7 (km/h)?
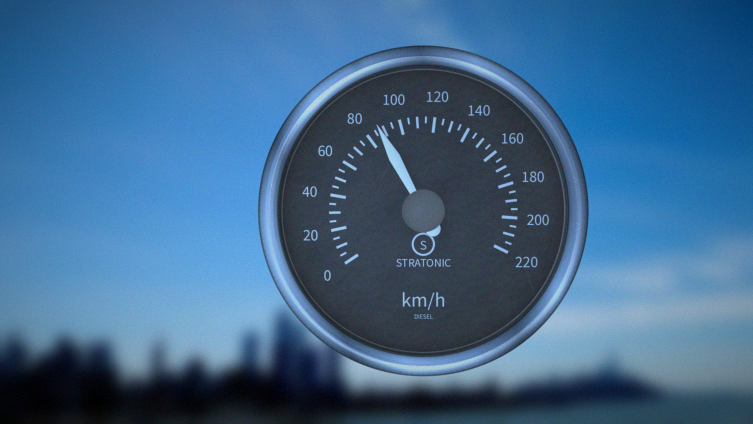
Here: 87.5 (km/h)
